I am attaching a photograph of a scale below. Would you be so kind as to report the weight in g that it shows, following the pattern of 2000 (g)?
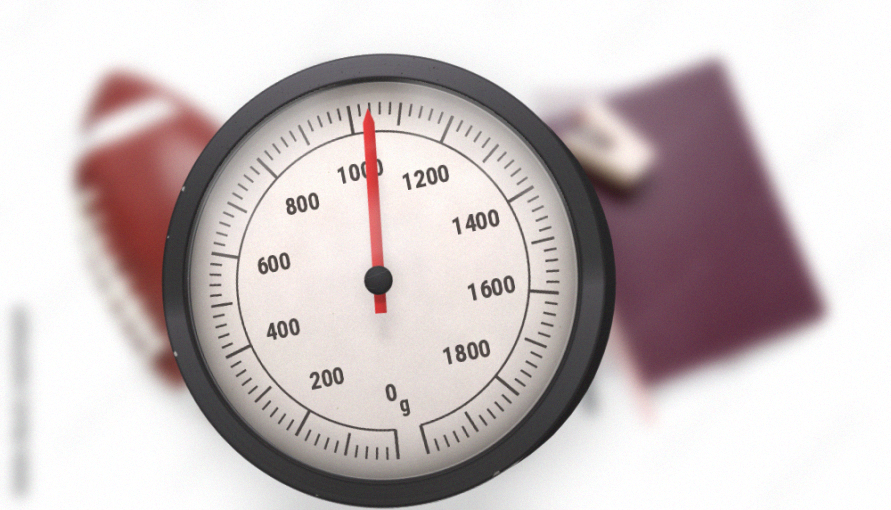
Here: 1040 (g)
